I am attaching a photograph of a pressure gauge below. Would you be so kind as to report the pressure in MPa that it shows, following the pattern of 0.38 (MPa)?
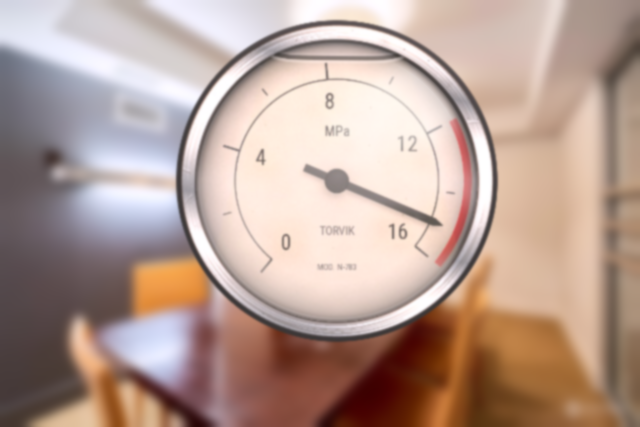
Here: 15 (MPa)
